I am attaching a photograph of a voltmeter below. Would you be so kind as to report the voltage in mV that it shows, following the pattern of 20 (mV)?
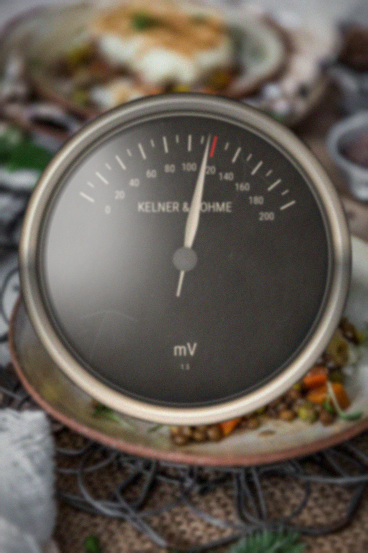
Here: 115 (mV)
